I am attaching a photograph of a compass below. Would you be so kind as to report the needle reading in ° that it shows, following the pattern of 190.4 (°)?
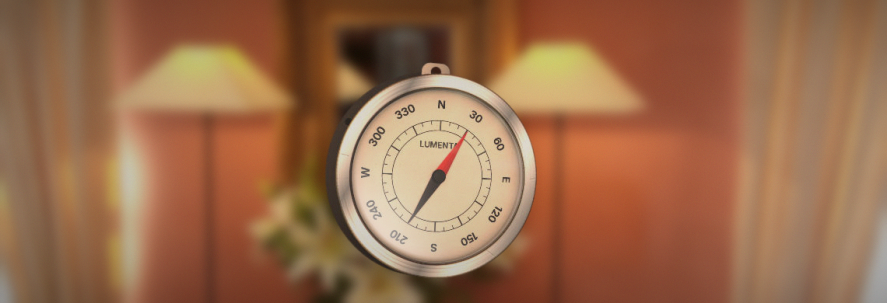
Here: 30 (°)
